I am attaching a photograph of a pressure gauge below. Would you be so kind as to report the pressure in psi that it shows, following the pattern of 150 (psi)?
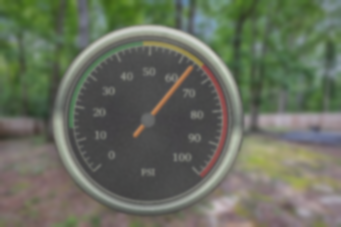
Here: 64 (psi)
